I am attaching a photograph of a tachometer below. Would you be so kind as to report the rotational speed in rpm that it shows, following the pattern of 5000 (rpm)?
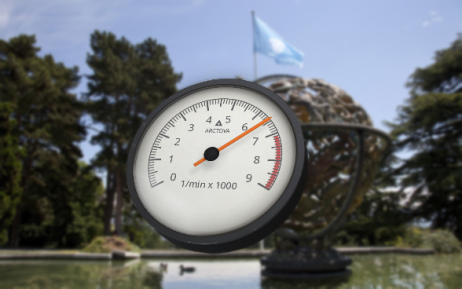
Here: 6500 (rpm)
